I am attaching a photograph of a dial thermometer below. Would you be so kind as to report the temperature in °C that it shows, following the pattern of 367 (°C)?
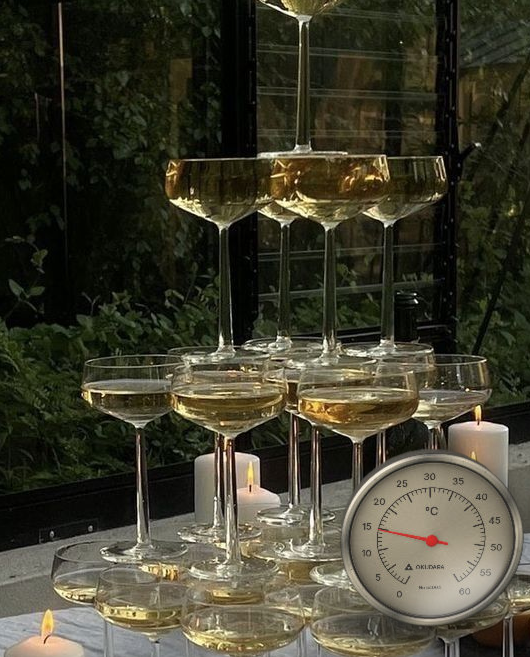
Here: 15 (°C)
